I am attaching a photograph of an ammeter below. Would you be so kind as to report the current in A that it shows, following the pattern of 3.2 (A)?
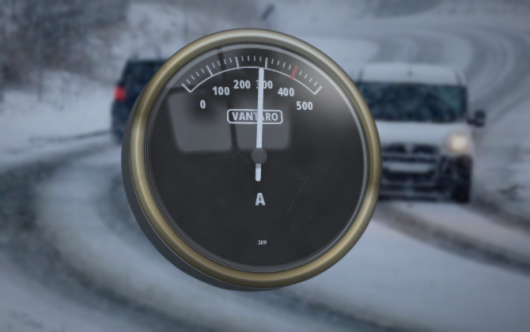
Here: 280 (A)
